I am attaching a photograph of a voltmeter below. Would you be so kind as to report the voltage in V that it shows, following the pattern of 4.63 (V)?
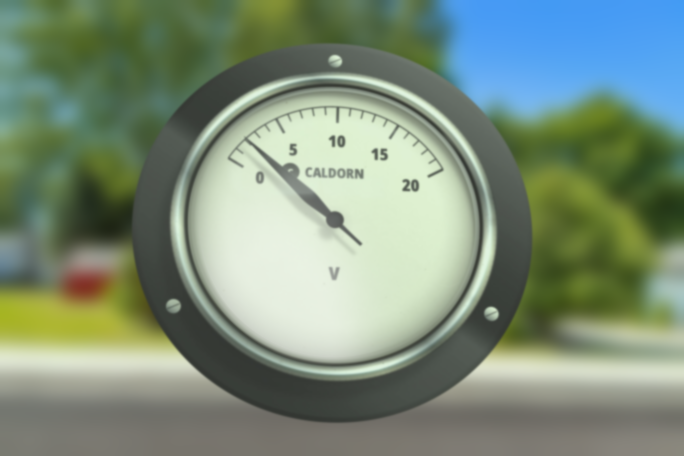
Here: 2 (V)
